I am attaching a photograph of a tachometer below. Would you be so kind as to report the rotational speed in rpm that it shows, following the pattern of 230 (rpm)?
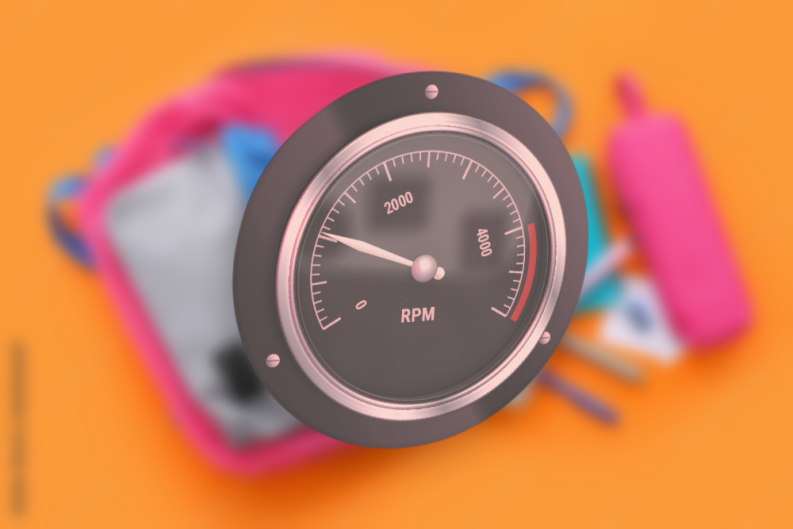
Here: 1050 (rpm)
